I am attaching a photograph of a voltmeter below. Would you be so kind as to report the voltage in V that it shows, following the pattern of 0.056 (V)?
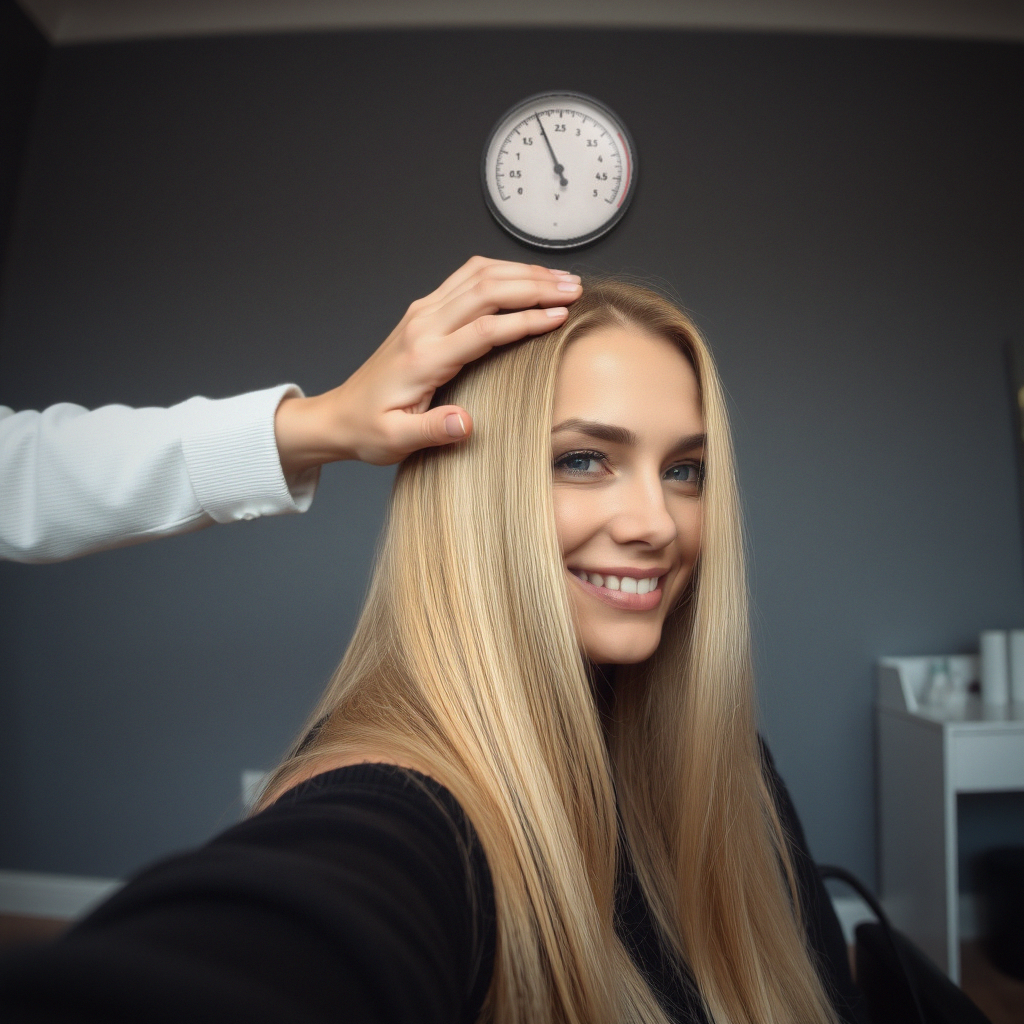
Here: 2 (V)
